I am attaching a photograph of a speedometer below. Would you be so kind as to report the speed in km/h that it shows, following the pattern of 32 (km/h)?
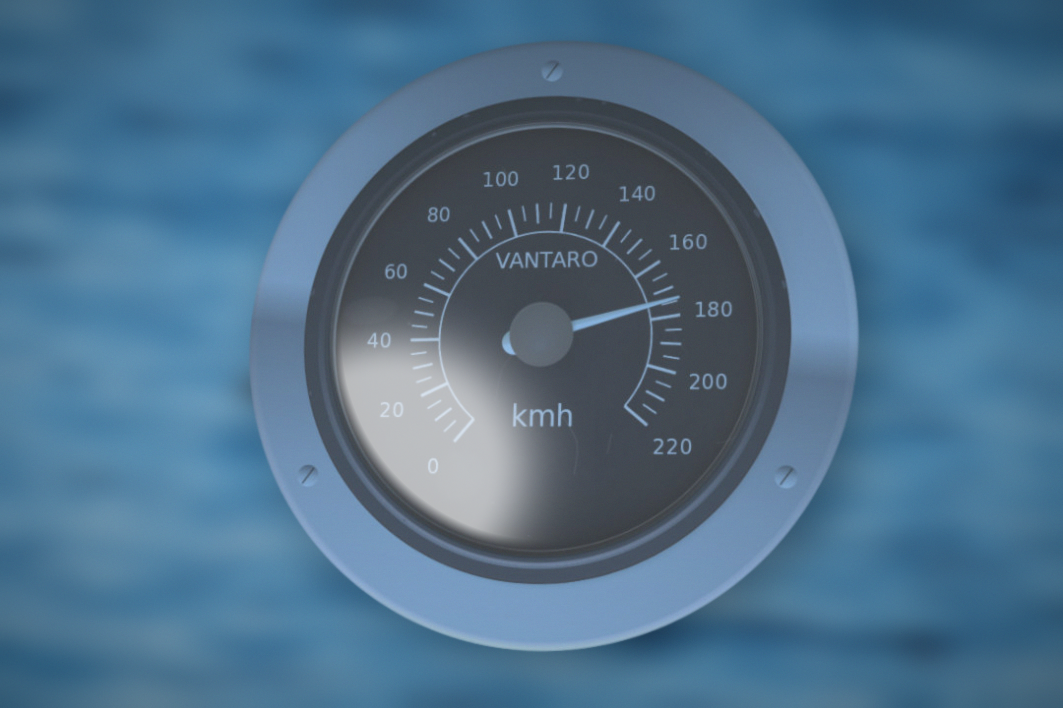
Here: 175 (km/h)
